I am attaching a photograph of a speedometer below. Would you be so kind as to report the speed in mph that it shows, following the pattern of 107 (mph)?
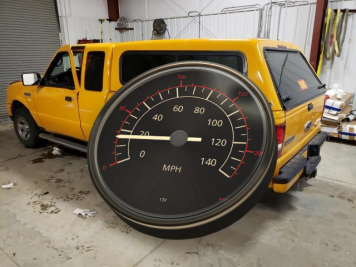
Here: 15 (mph)
